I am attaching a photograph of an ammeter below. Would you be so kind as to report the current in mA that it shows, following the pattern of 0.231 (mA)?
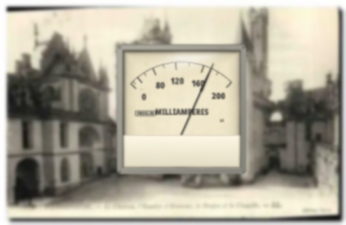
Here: 170 (mA)
